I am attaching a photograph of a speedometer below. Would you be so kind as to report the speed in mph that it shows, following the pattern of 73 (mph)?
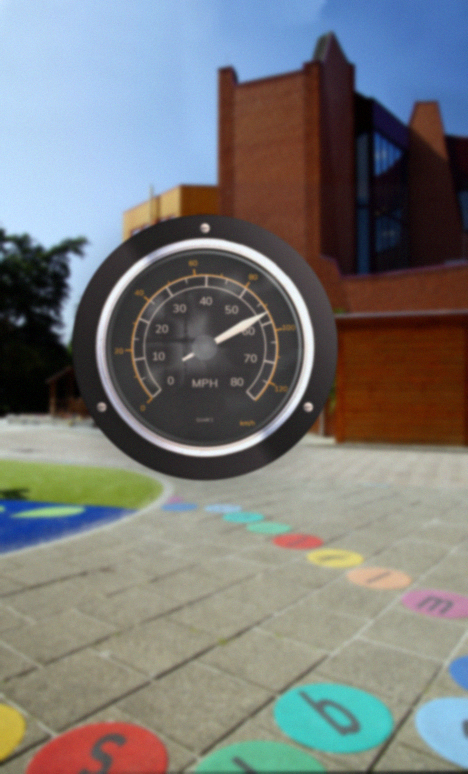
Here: 57.5 (mph)
